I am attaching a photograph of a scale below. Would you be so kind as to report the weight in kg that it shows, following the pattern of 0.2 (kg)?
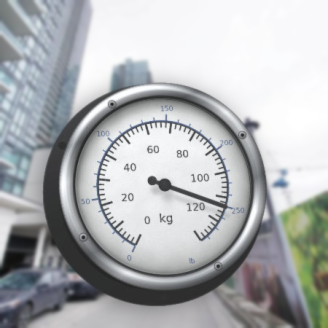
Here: 114 (kg)
